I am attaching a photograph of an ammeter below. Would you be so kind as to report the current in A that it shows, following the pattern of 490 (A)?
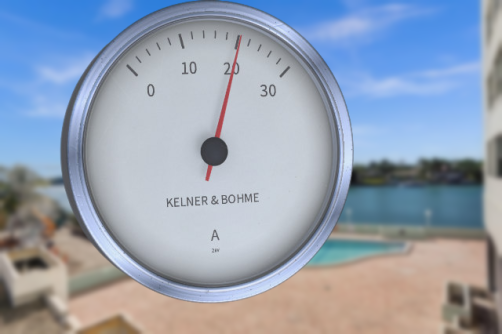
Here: 20 (A)
